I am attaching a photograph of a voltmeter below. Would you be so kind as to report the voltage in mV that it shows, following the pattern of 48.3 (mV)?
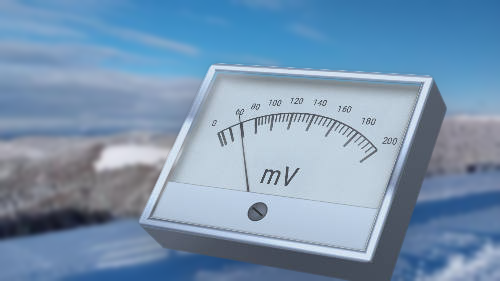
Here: 60 (mV)
